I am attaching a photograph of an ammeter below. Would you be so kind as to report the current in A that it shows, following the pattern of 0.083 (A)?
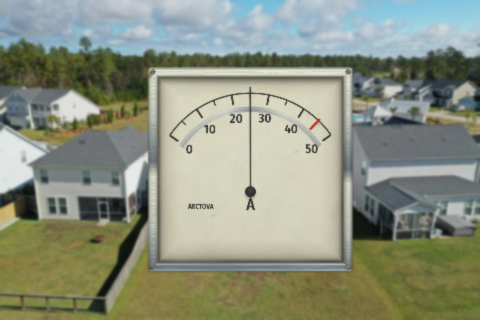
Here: 25 (A)
